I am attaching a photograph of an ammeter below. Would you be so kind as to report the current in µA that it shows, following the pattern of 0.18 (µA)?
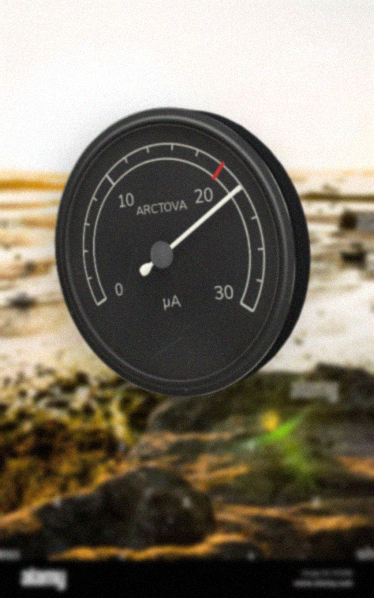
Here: 22 (µA)
